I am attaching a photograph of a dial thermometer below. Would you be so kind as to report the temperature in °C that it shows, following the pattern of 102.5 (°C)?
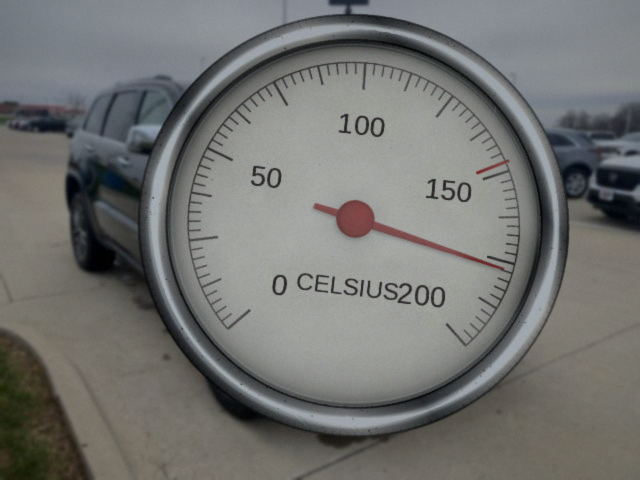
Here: 177.5 (°C)
